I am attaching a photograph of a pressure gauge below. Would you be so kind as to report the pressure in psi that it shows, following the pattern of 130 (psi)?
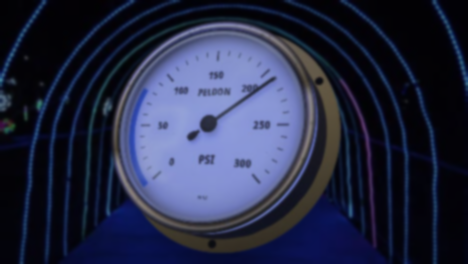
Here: 210 (psi)
